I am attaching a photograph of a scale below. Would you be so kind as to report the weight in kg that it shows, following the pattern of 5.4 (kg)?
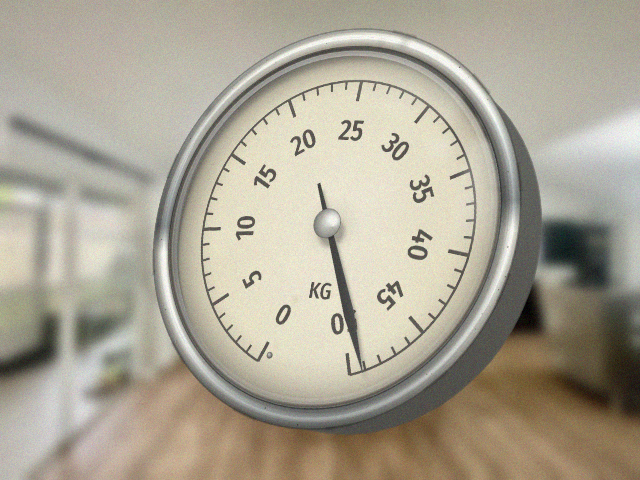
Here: 49 (kg)
